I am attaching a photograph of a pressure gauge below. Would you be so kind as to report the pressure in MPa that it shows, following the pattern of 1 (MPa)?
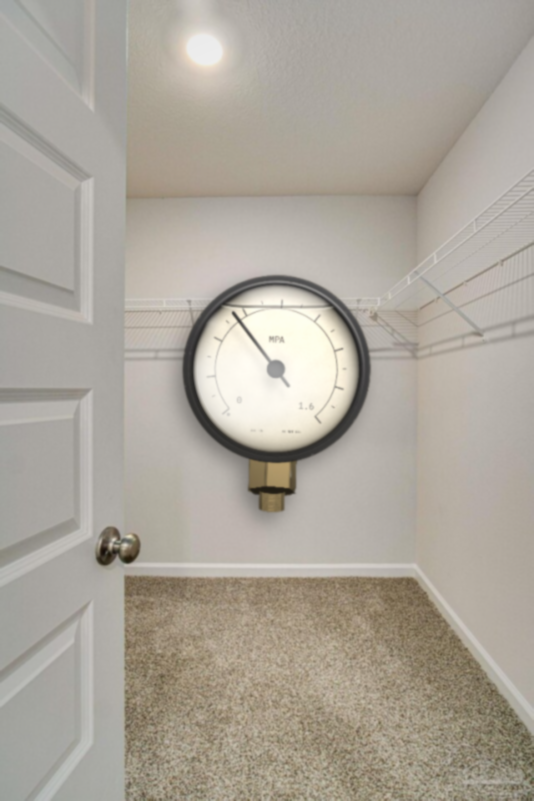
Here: 0.55 (MPa)
